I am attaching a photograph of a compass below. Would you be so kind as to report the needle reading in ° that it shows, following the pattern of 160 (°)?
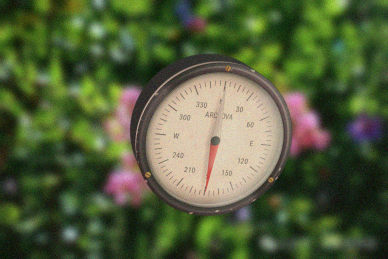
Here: 180 (°)
